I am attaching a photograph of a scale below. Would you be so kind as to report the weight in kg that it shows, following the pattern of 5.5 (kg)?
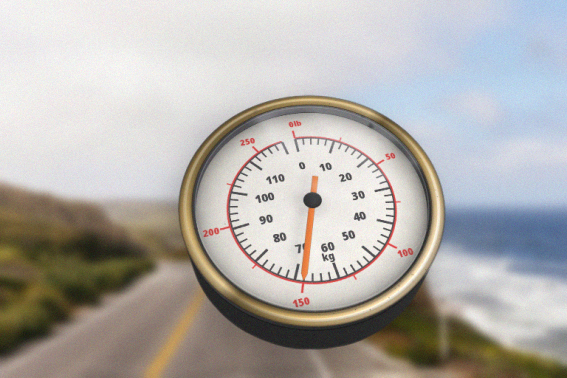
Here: 68 (kg)
